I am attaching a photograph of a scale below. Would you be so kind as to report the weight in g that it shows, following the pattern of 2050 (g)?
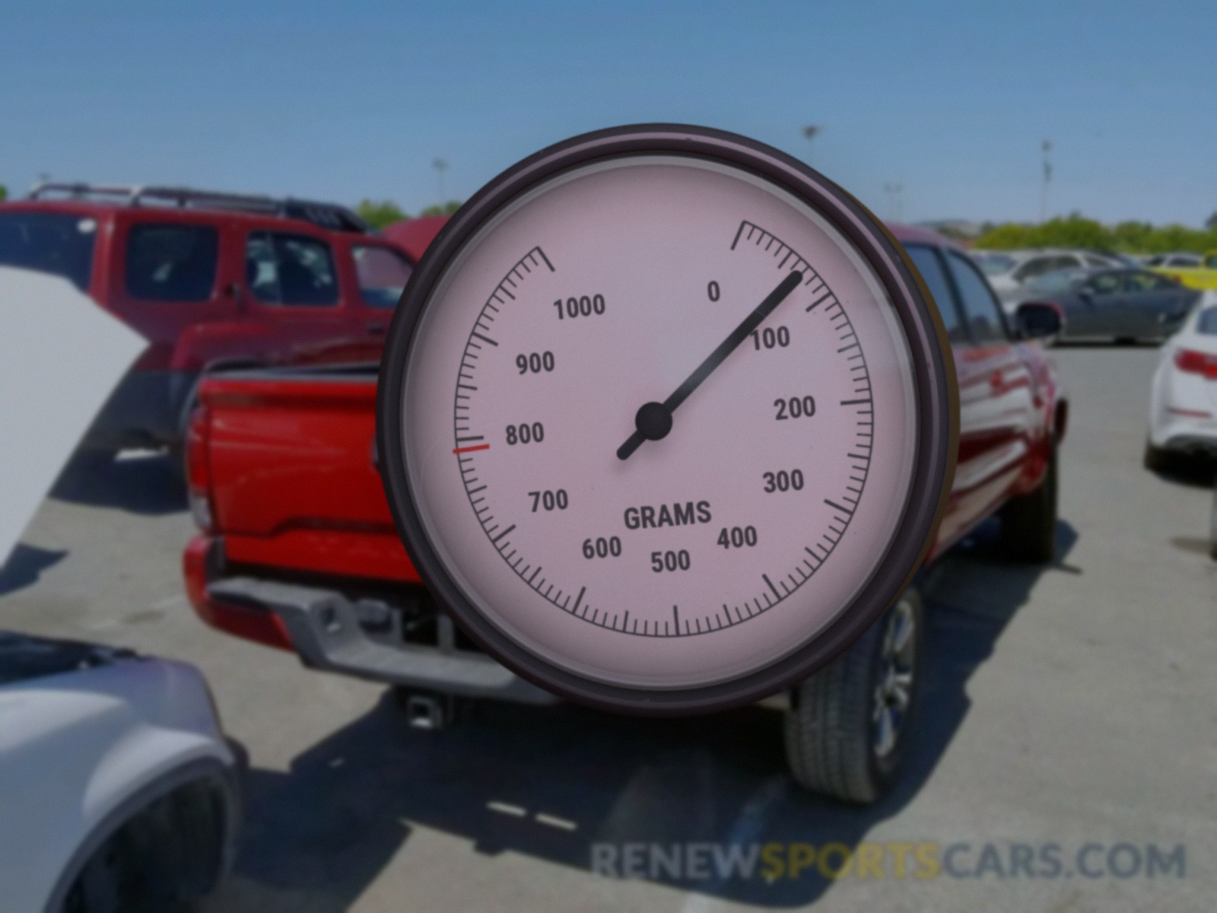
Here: 70 (g)
